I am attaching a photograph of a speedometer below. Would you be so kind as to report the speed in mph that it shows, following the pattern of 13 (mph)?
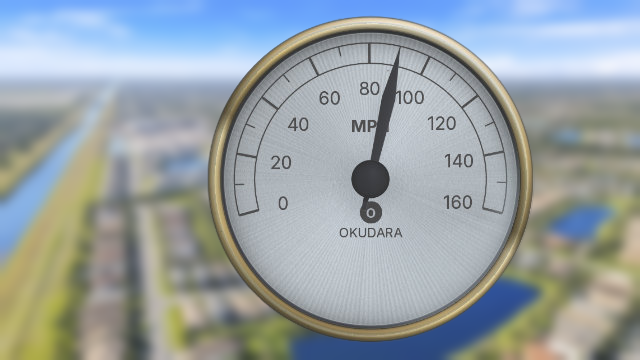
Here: 90 (mph)
